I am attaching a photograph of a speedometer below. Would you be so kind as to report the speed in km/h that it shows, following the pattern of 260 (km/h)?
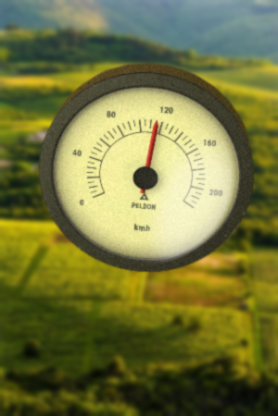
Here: 115 (km/h)
